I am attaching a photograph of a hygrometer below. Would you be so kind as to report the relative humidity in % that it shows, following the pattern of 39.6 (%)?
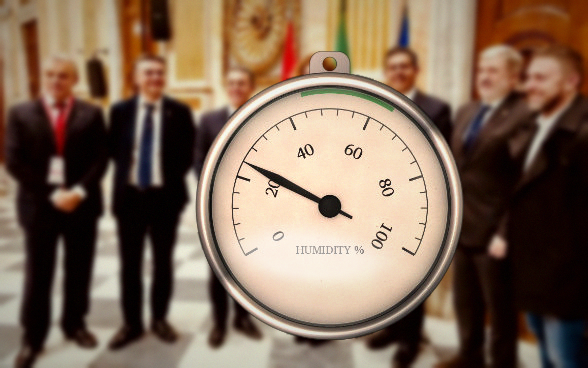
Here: 24 (%)
